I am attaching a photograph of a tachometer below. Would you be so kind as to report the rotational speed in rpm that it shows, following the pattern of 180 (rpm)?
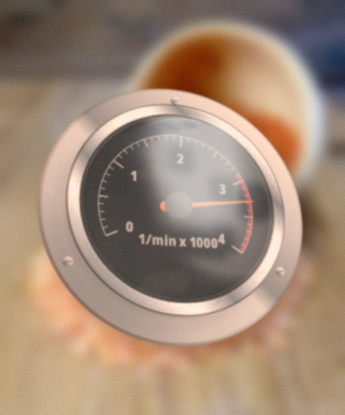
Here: 3300 (rpm)
